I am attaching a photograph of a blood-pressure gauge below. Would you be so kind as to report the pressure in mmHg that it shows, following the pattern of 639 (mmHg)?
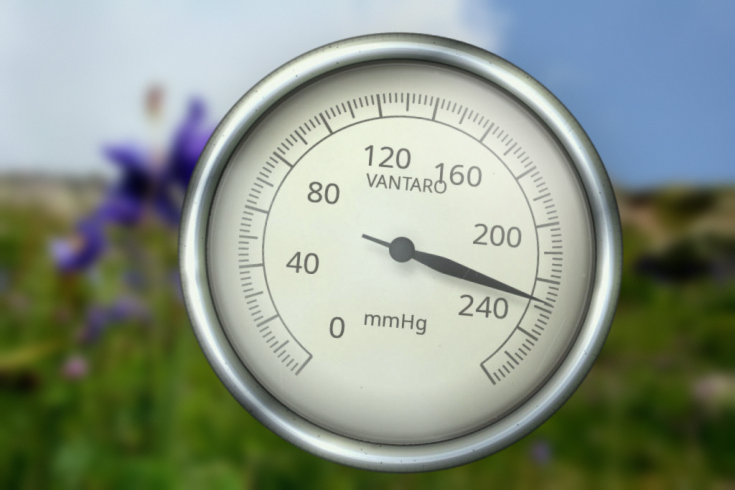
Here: 228 (mmHg)
